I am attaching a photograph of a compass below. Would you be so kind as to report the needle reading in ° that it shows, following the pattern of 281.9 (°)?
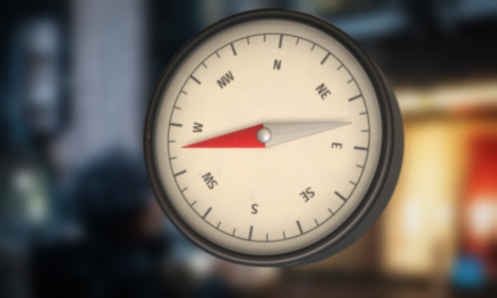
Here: 255 (°)
